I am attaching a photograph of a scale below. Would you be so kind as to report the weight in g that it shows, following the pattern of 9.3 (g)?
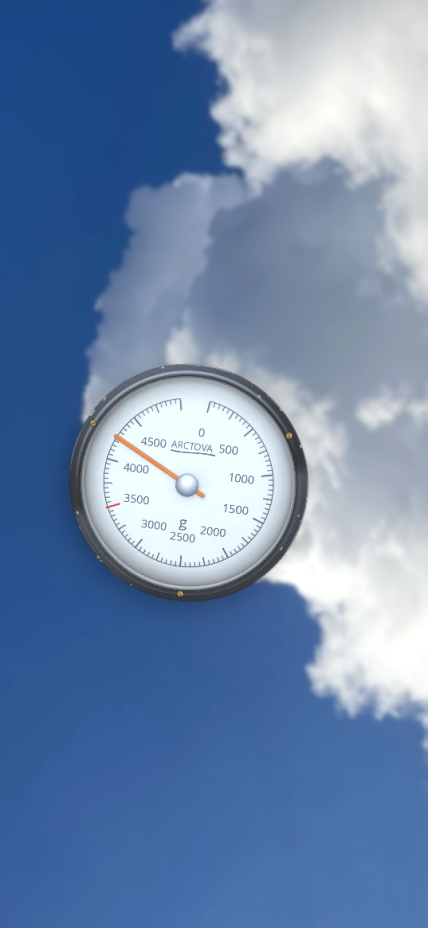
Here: 4250 (g)
